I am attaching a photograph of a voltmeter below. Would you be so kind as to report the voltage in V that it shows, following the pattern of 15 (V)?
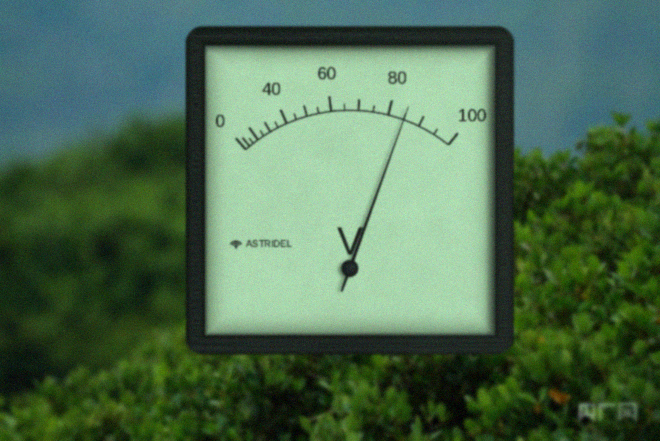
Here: 85 (V)
